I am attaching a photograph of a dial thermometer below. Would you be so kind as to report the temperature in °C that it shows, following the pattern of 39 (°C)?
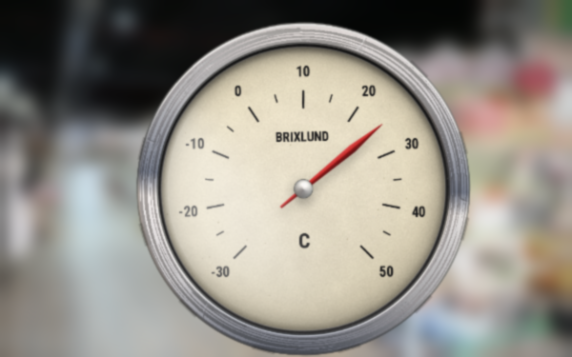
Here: 25 (°C)
